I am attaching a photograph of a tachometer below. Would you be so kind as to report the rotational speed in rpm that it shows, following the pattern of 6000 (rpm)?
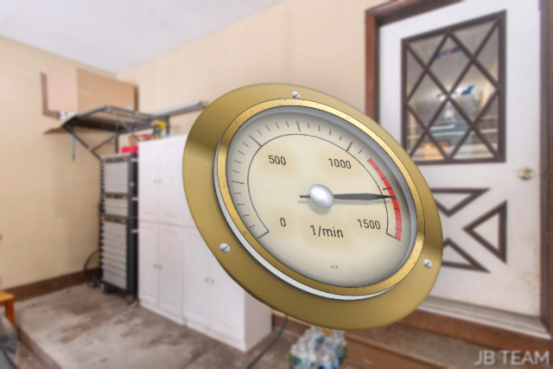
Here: 1300 (rpm)
